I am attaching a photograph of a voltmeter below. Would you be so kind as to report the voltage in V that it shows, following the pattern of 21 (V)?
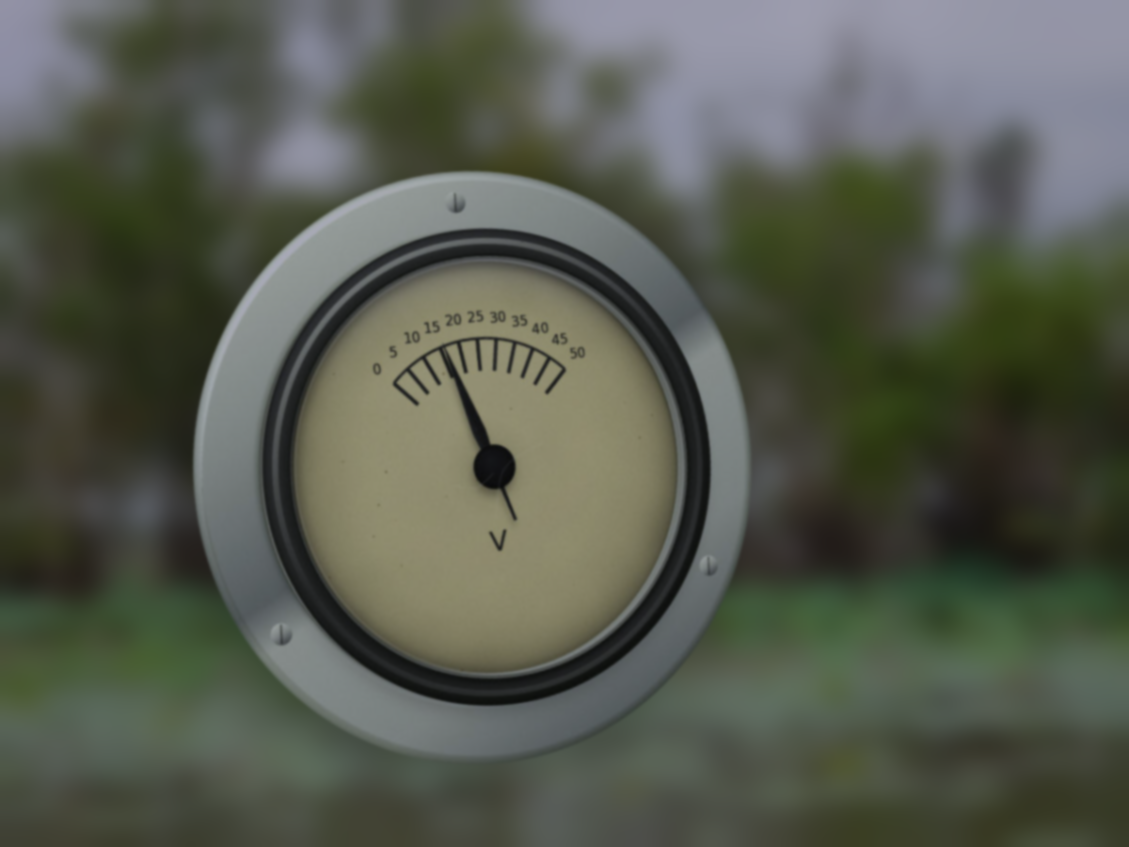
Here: 15 (V)
